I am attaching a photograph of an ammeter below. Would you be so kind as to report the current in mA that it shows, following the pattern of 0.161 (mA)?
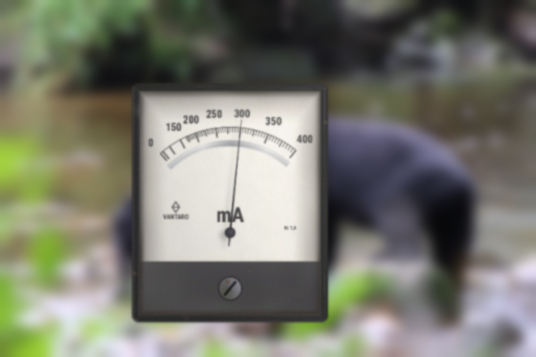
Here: 300 (mA)
